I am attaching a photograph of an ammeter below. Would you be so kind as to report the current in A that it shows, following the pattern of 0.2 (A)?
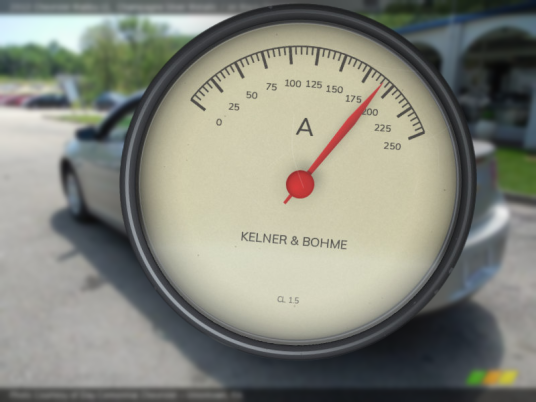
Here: 190 (A)
